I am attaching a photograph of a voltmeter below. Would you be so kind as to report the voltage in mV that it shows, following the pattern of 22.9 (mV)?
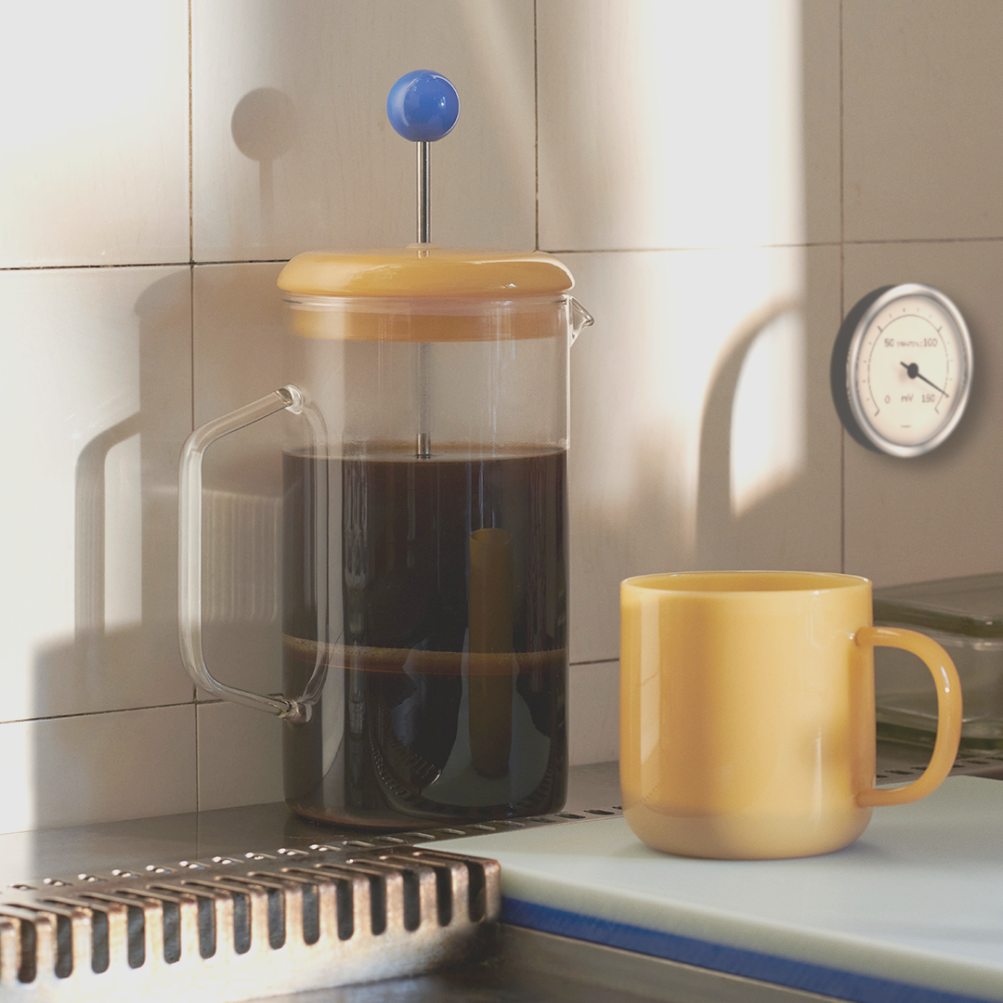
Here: 140 (mV)
